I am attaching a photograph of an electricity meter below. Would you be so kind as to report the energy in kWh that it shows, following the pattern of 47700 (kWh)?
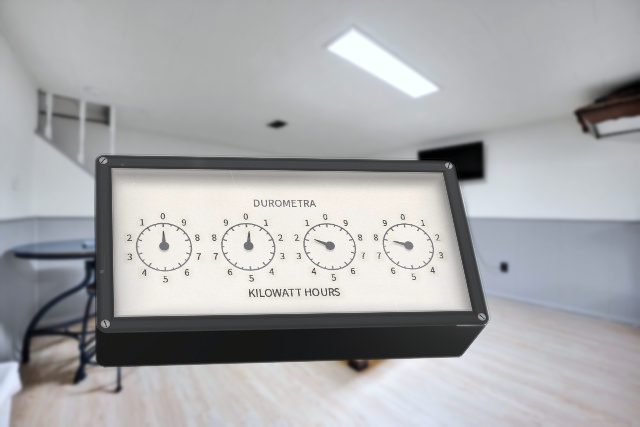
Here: 18 (kWh)
